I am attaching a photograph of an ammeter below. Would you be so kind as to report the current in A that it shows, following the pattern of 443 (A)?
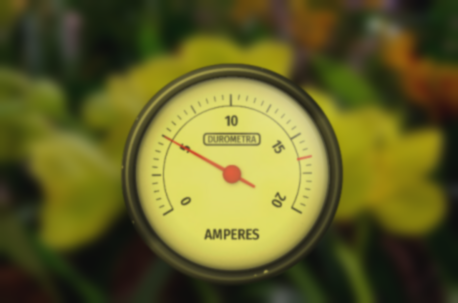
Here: 5 (A)
